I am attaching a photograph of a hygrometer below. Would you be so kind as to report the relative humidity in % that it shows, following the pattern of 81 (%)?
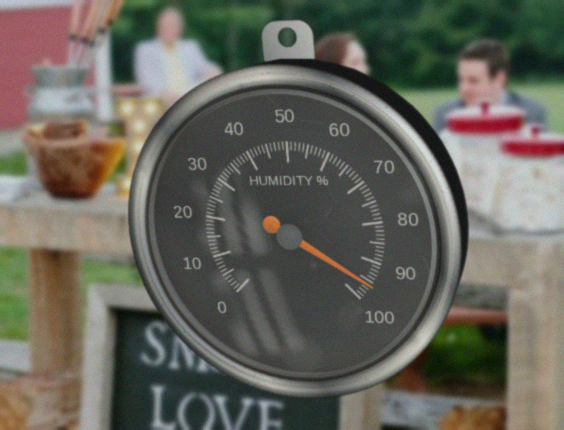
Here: 95 (%)
